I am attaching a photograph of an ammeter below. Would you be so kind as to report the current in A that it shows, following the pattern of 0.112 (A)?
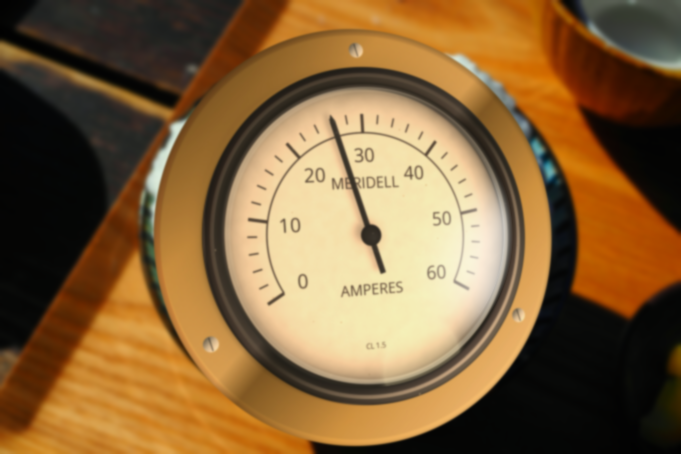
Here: 26 (A)
